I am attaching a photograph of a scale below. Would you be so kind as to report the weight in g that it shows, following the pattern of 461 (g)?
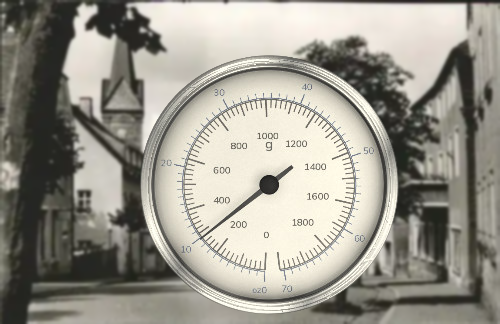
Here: 280 (g)
